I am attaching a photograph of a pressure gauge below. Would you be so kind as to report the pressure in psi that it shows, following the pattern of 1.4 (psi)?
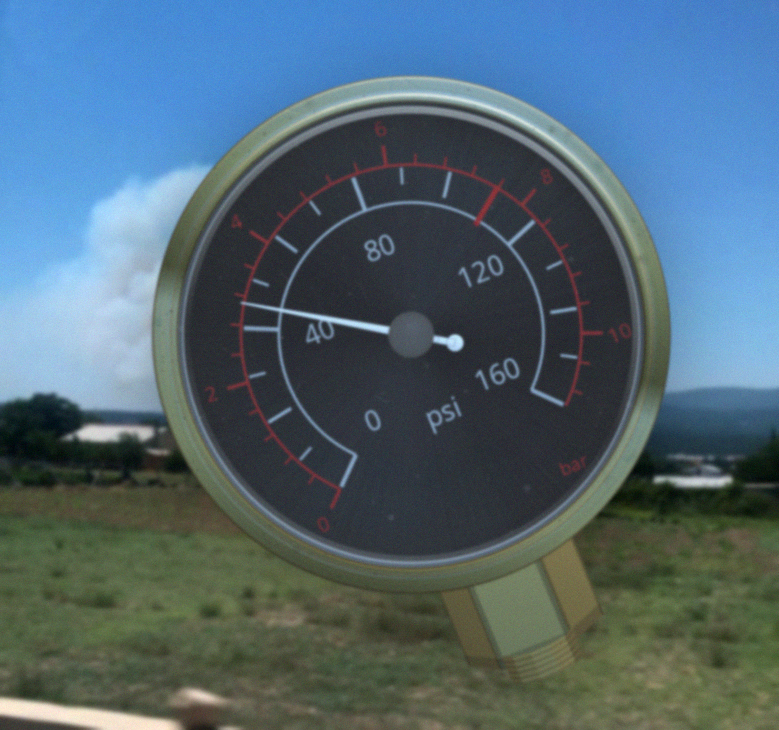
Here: 45 (psi)
